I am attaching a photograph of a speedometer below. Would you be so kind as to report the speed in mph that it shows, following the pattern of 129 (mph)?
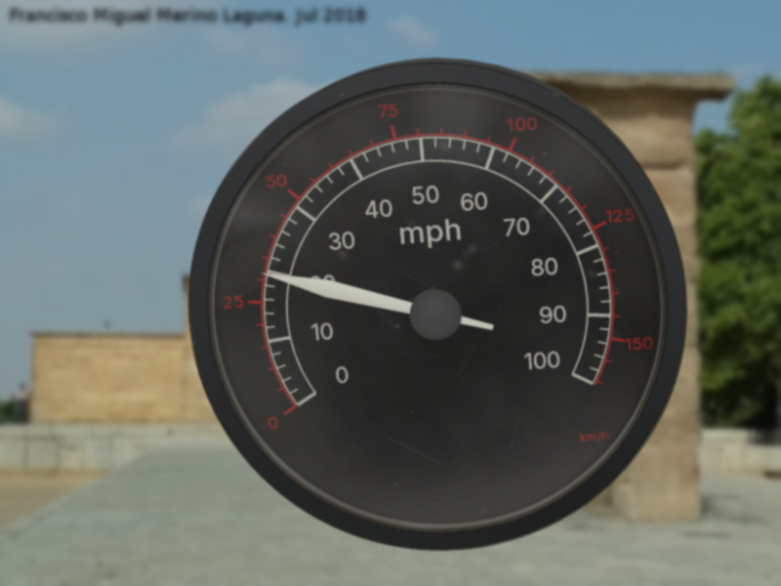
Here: 20 (mph)
